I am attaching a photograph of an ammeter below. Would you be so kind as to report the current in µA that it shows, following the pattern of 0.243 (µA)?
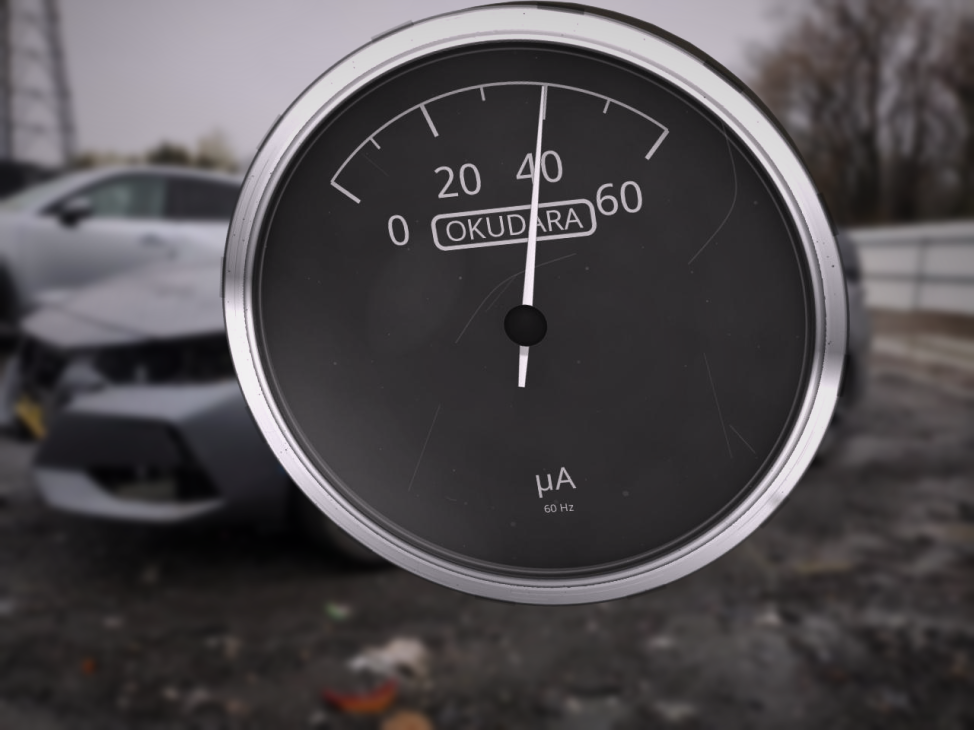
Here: 40 (µA)
